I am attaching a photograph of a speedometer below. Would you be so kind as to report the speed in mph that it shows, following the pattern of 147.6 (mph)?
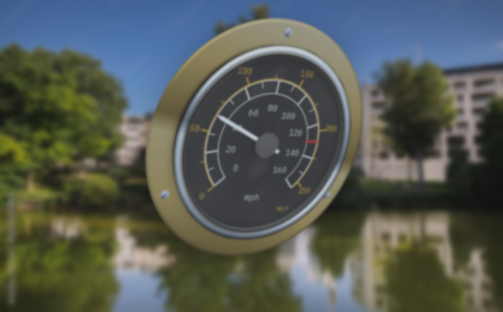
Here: 40 (mph)
